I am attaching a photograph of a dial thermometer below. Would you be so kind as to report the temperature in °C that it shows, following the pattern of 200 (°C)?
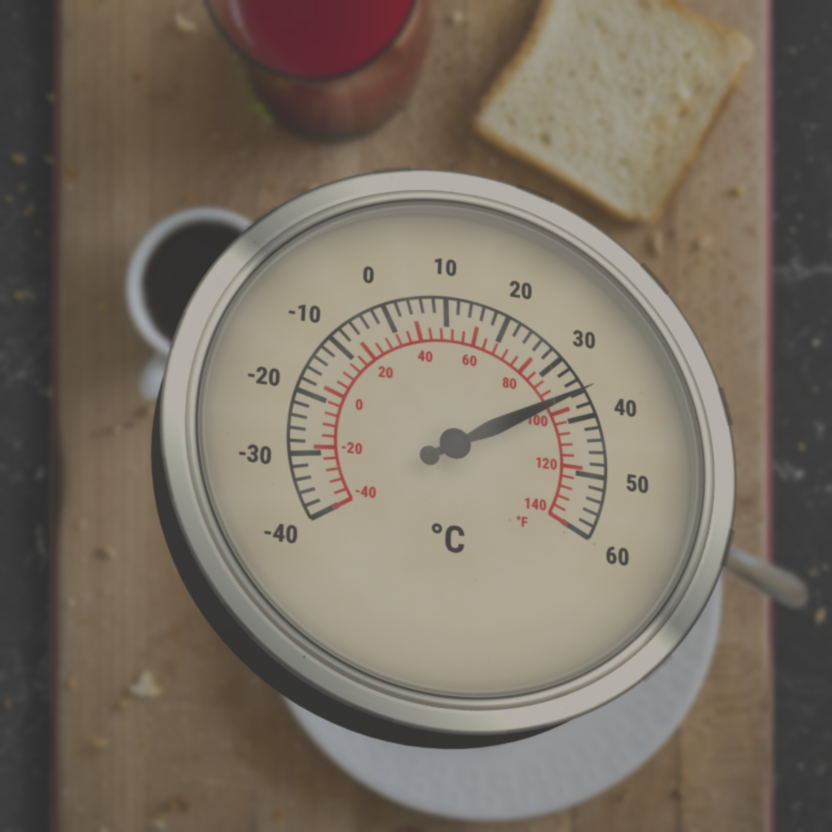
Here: 36 (°C)
